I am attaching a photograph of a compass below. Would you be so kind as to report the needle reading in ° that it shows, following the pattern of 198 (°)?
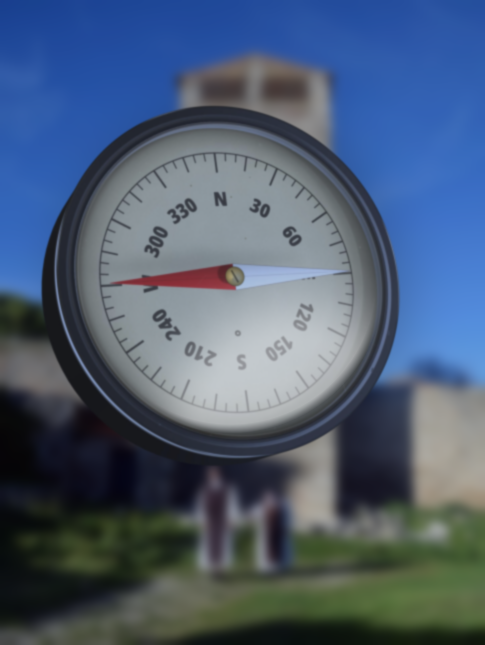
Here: 270 (°)
